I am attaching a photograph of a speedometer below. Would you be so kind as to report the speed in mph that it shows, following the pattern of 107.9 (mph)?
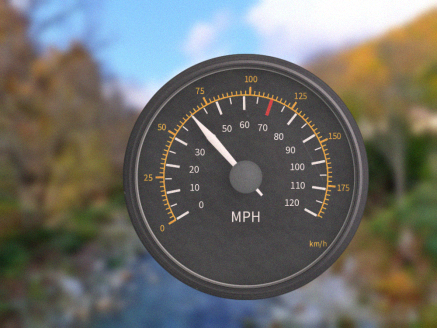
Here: 40 (mph)
